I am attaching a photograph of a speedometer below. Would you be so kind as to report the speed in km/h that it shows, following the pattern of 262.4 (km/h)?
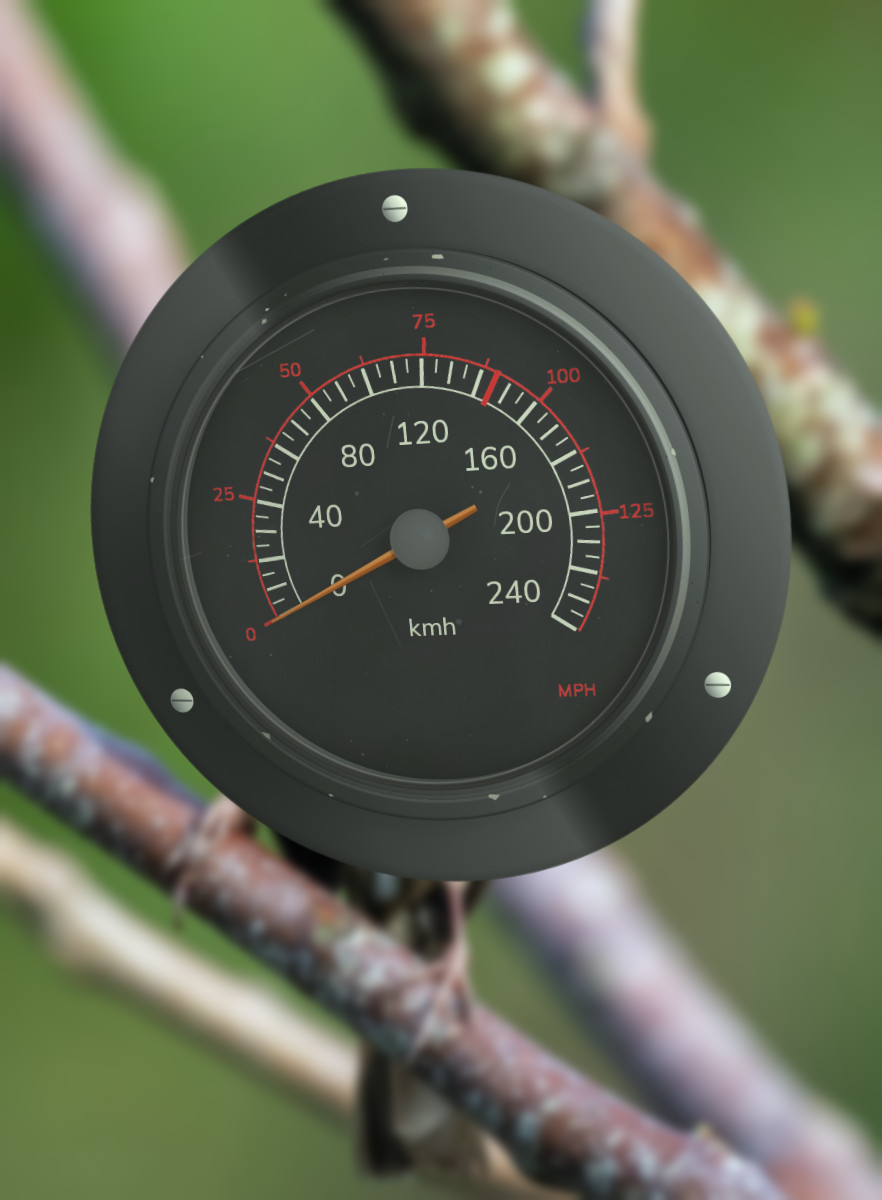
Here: 0 (km/h)
